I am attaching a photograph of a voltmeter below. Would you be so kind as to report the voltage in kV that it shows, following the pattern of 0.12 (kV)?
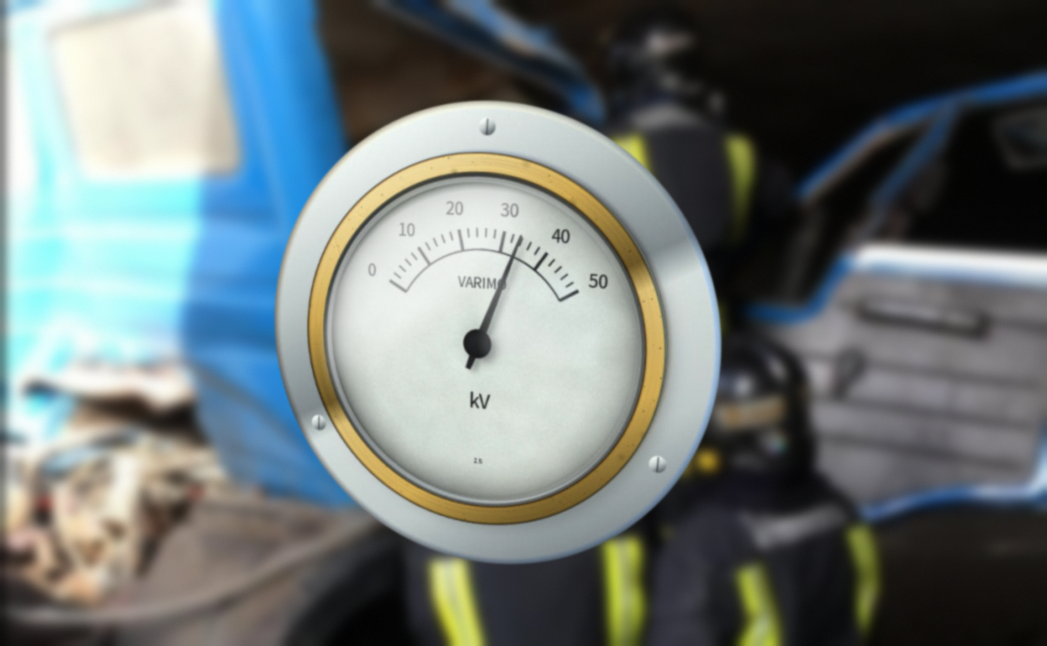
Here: 34 (kV)
